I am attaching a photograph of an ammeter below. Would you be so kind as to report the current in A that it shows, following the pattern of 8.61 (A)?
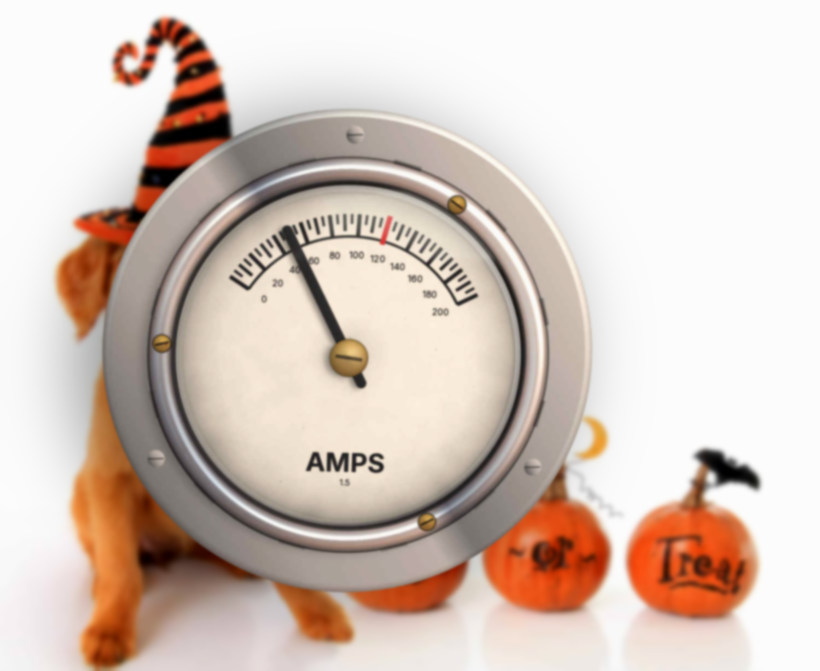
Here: 50 (A)
